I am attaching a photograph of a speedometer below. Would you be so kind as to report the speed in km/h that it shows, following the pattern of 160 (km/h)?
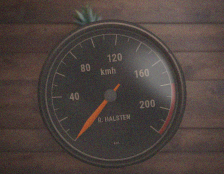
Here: 0 (km/h)
